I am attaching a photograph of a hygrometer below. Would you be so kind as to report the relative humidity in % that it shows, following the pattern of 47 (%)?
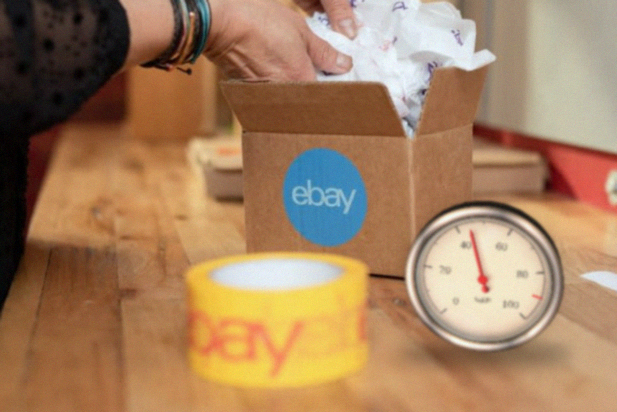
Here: 45 (%)
